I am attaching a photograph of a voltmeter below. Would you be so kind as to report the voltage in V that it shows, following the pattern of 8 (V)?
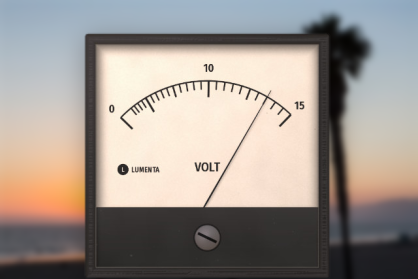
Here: 13.5 (V)
